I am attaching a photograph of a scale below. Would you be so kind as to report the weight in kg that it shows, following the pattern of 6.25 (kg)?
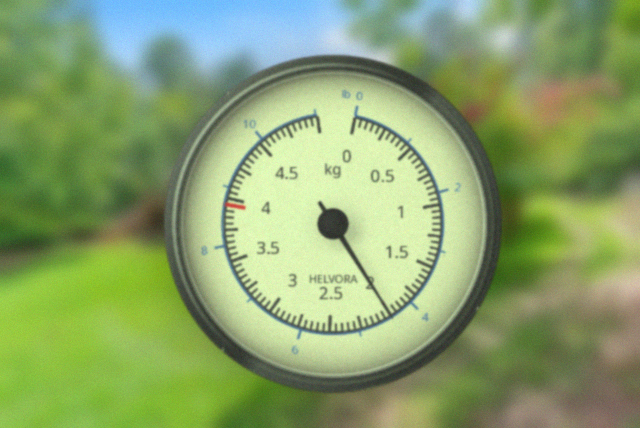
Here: 2 (kg)
